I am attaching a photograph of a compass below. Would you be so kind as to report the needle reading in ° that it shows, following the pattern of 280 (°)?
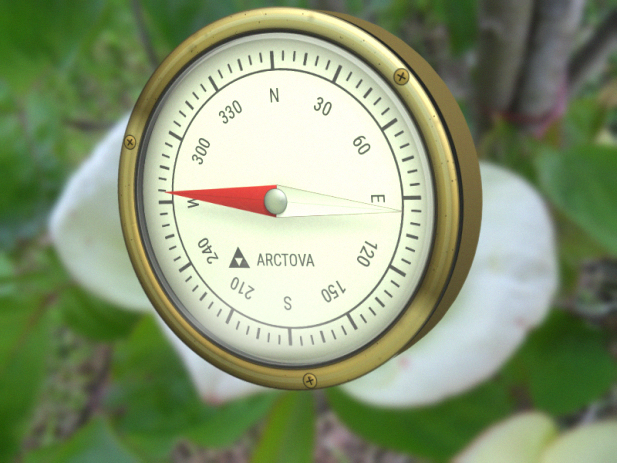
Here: 275 (°)
